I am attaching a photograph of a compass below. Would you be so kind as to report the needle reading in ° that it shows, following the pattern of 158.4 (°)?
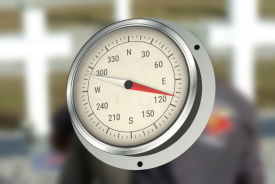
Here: 110 (°)
